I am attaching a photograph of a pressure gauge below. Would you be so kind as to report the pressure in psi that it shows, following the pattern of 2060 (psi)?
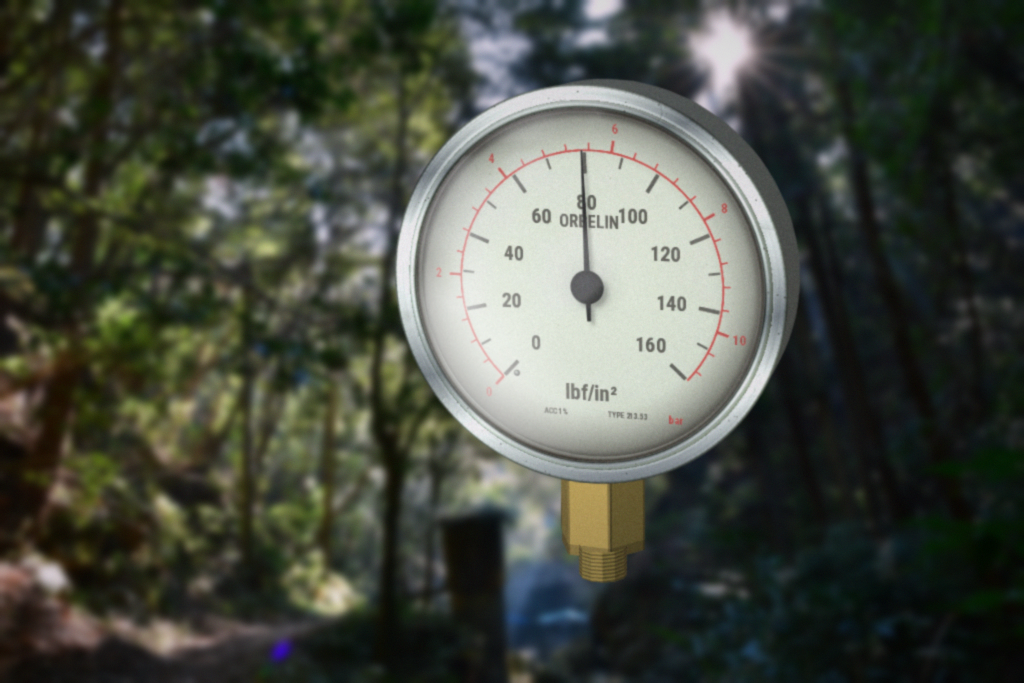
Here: 80 (psi)
